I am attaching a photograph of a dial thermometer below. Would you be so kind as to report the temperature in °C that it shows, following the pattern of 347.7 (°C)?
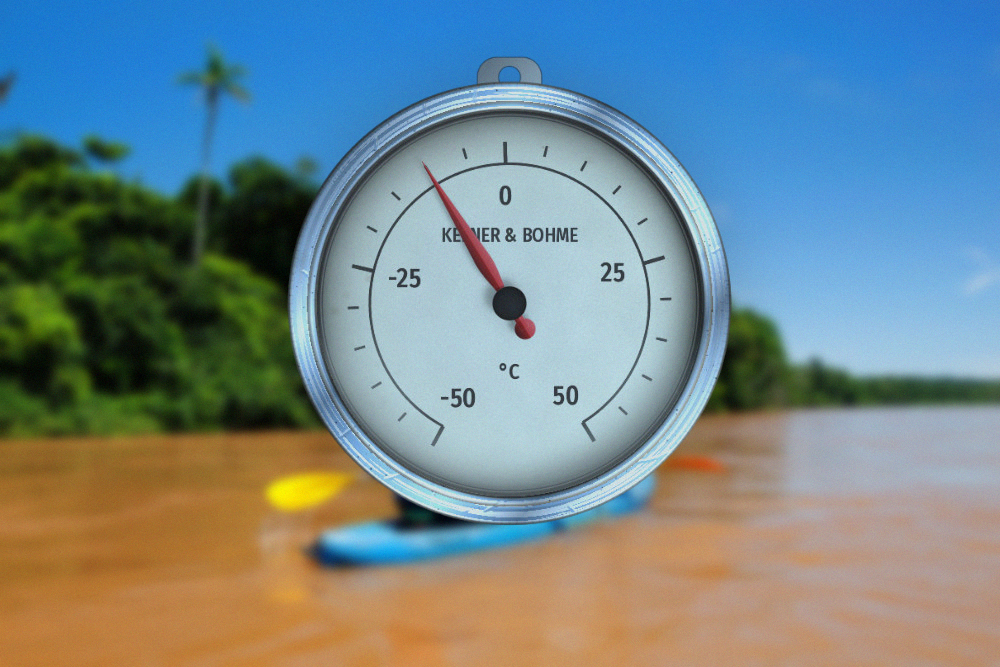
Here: -10 (°C)
